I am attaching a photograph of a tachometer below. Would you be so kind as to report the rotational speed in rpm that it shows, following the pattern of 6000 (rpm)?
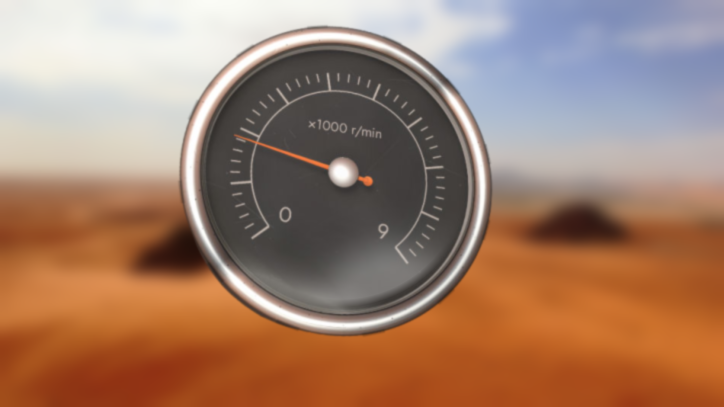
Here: 1800 (rpm)
